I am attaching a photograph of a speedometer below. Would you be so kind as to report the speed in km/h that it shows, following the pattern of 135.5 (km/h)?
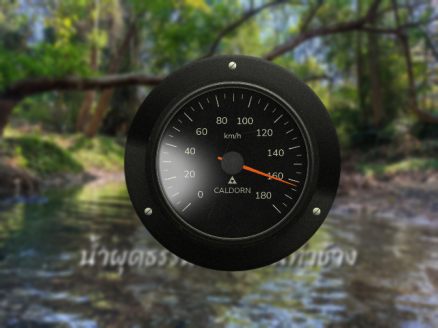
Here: 162.5 (km/h)
